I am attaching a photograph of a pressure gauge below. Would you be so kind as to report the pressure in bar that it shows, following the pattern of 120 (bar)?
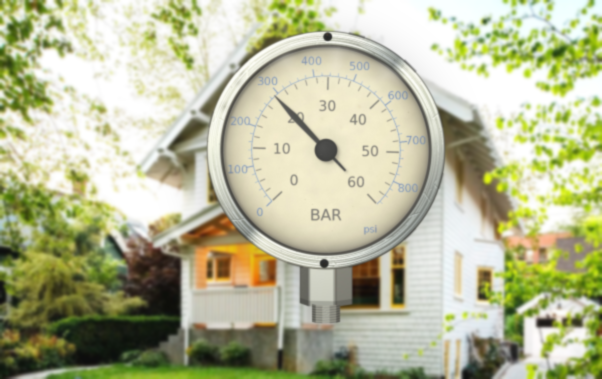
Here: 20 (bar)
